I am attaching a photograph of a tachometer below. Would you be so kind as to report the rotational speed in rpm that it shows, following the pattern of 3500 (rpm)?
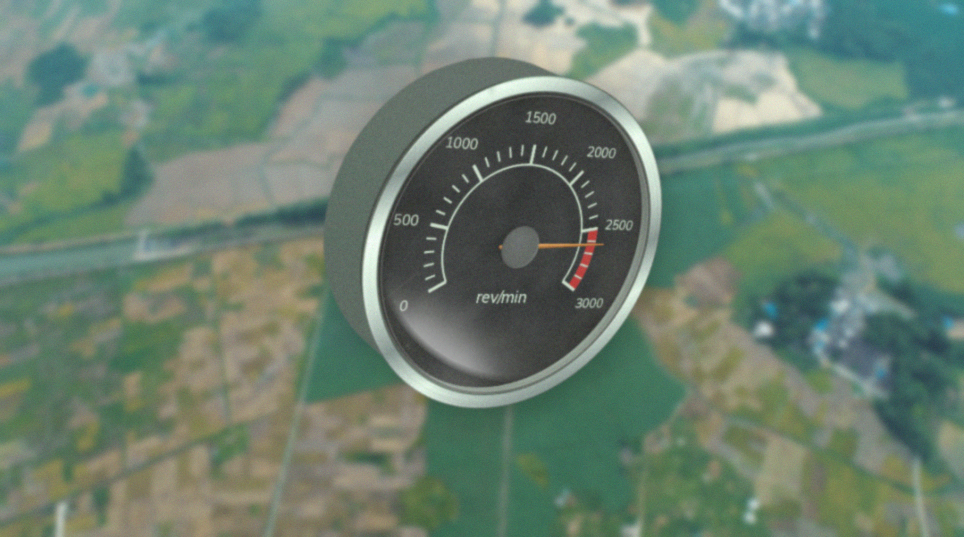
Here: 2600 (rpm)
